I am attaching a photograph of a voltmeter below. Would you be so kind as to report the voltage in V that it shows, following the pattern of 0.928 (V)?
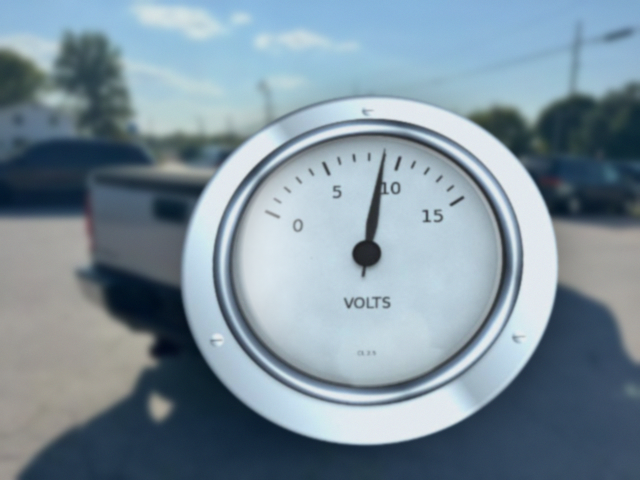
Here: 9 (V)
